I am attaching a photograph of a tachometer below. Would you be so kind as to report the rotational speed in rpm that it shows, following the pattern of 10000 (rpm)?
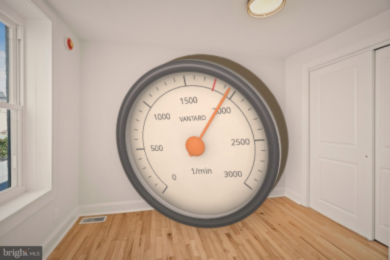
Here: 1950 (rpm)
